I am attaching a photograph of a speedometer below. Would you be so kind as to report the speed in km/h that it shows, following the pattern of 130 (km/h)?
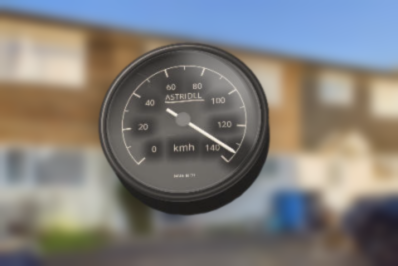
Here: 135 (km/h)
